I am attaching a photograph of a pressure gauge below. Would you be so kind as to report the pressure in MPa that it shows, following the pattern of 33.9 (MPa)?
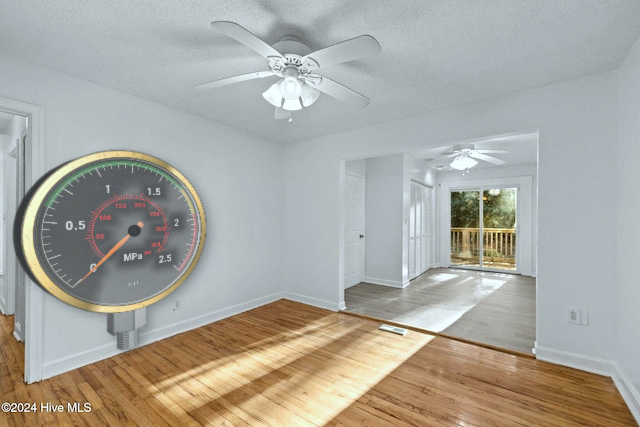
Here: 0 (MPa)
